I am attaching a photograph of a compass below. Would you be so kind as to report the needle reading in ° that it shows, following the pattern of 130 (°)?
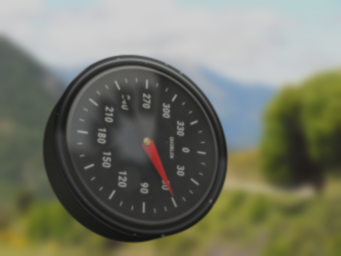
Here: 60 (°)
